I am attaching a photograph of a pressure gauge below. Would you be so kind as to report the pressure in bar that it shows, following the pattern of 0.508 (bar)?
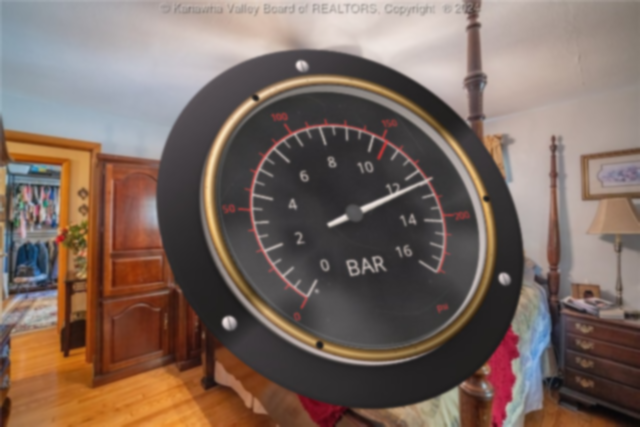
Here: 12.5 (bar)
